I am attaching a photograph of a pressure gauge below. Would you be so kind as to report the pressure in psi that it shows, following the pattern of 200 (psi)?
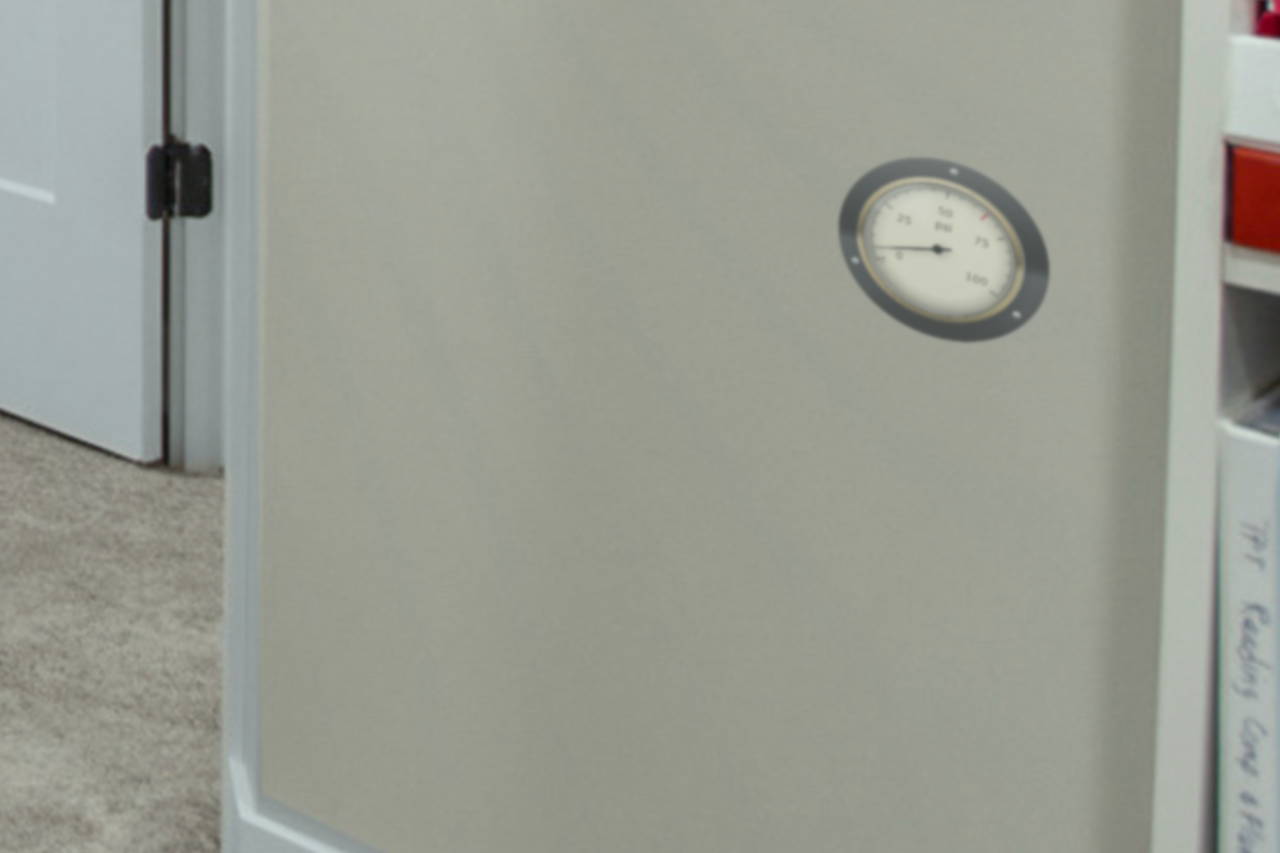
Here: 5 (psi)
